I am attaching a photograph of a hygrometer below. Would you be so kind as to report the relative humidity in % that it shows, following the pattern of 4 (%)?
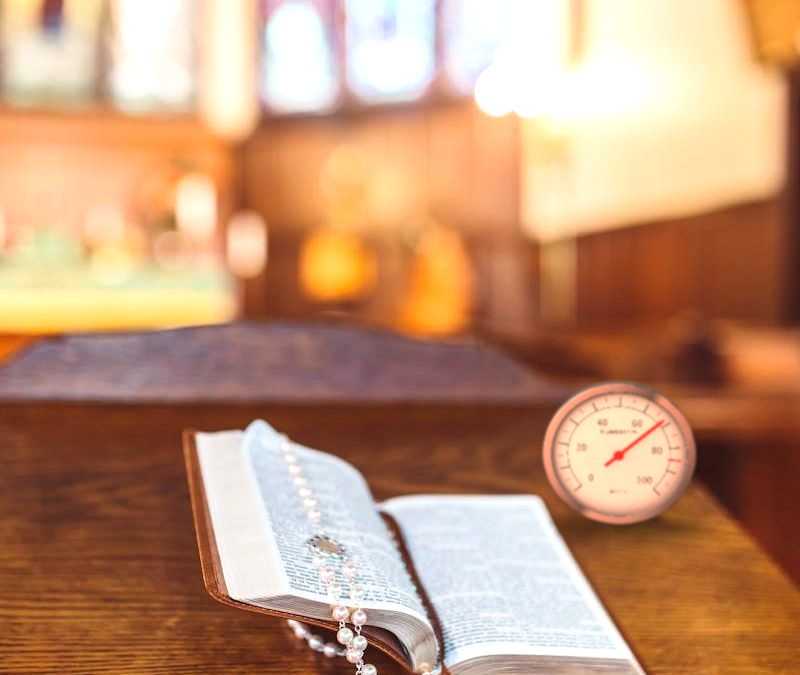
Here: 67.5 (%)
